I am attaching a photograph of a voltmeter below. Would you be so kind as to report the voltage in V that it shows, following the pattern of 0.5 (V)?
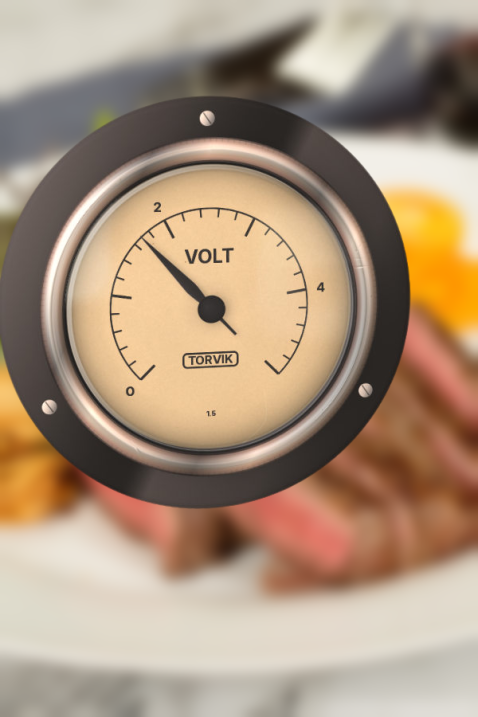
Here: 1.7 (V)
